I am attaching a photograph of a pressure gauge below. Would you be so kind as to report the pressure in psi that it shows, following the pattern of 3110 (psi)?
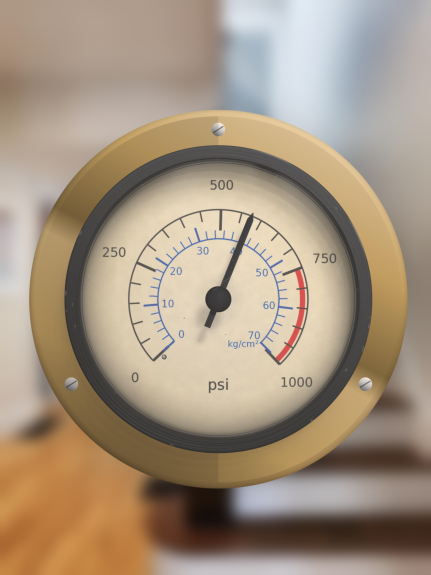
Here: 575 (psi)
